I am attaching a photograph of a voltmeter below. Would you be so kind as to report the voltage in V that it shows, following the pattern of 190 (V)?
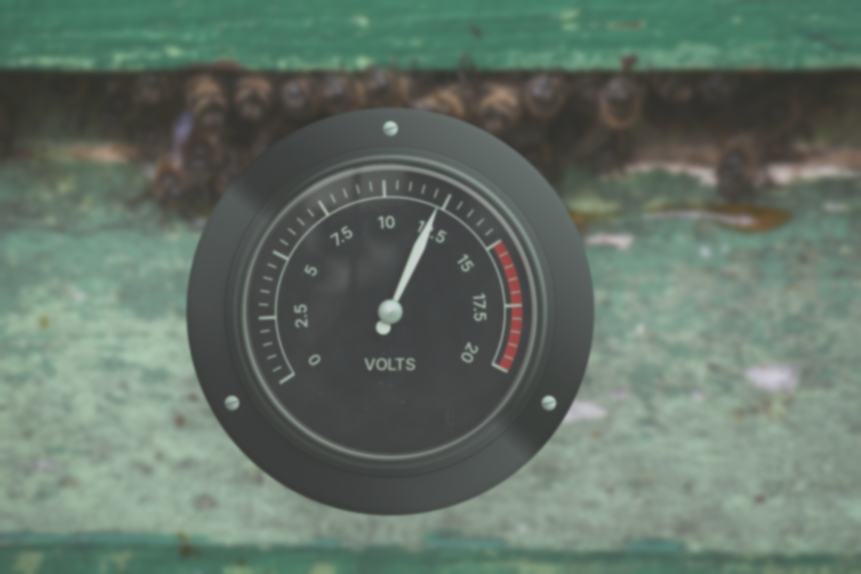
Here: 12.25 (V)
